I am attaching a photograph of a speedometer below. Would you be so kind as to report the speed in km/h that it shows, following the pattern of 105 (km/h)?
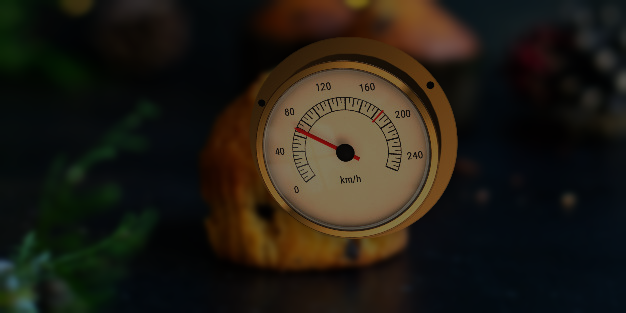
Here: 70 (km/h)
